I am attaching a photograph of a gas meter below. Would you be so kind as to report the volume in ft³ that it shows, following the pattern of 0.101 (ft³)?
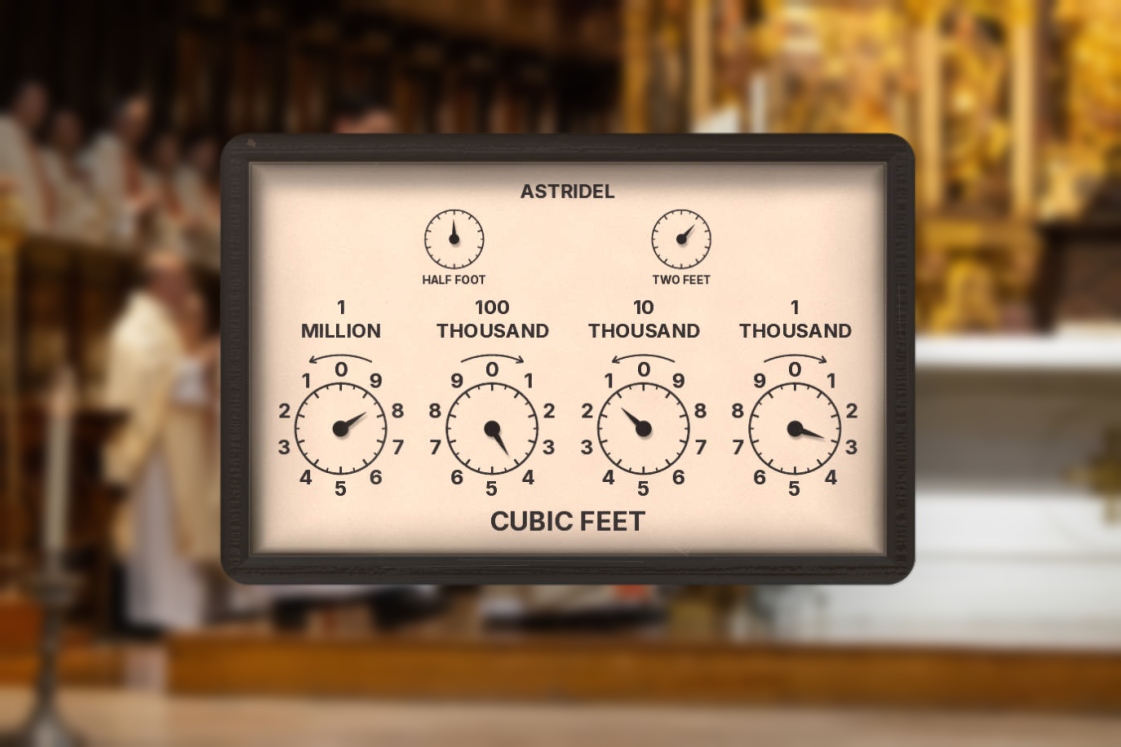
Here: 841300 (ft³)
